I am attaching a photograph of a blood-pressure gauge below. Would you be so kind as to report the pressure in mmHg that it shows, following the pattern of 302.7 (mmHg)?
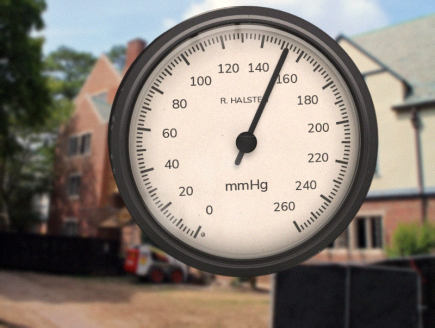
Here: 152 (mmHg)
